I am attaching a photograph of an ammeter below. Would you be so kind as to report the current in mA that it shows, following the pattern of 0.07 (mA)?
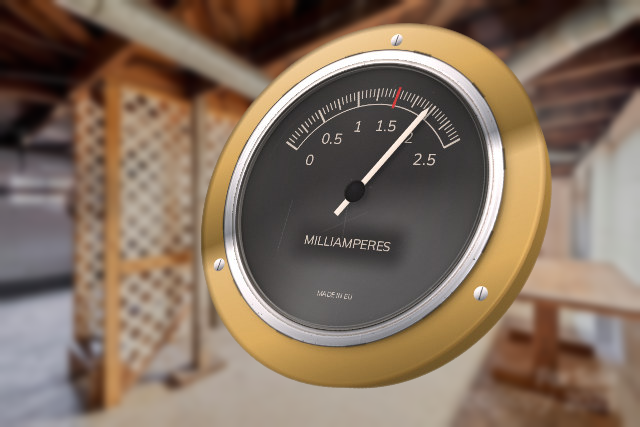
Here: 2 (mA)
